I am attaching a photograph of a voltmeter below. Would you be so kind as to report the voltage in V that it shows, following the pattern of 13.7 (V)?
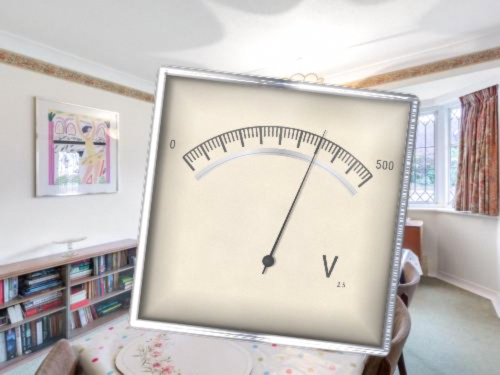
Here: 350 (V)
